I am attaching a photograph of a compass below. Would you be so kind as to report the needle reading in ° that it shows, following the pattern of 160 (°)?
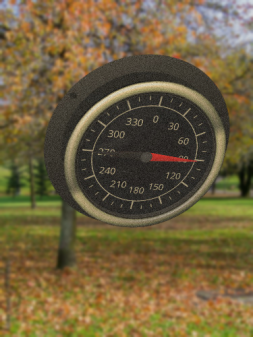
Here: 90 (°)
